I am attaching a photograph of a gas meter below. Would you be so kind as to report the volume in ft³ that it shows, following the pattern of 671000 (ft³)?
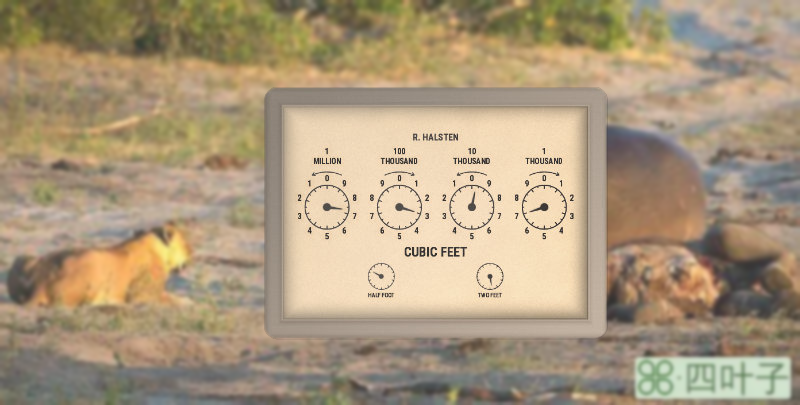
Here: 729700 (ft³)
